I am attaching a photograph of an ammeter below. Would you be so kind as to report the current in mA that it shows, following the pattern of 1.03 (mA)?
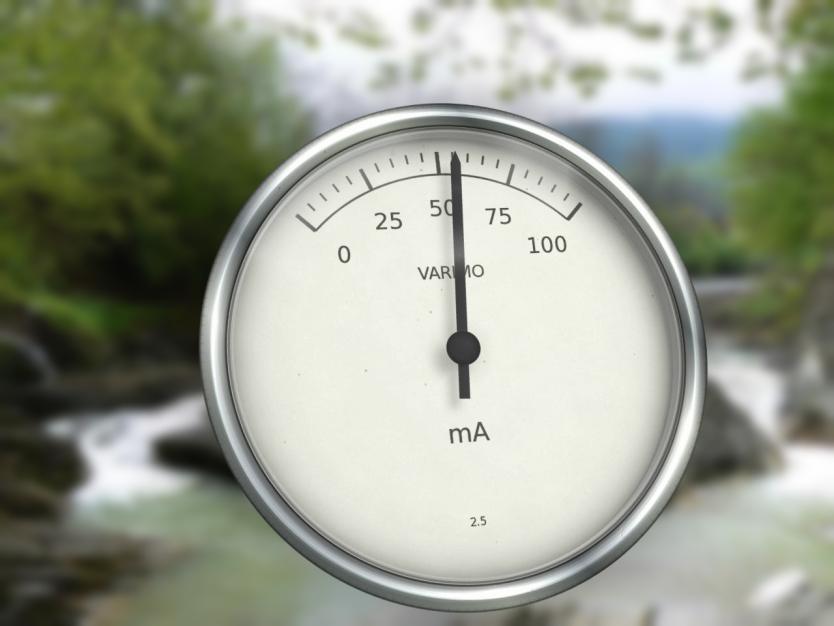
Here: 55 (mA)
